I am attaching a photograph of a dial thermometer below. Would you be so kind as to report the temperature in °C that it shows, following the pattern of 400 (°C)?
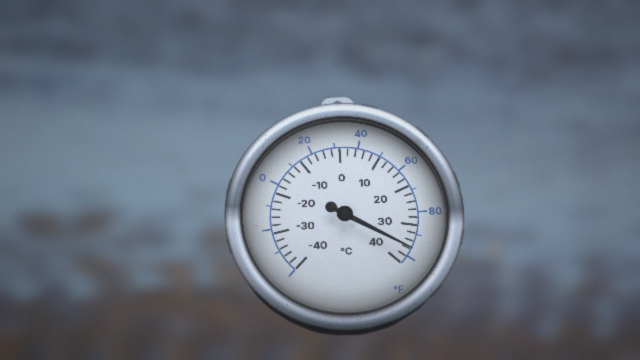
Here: 36 (°C)
